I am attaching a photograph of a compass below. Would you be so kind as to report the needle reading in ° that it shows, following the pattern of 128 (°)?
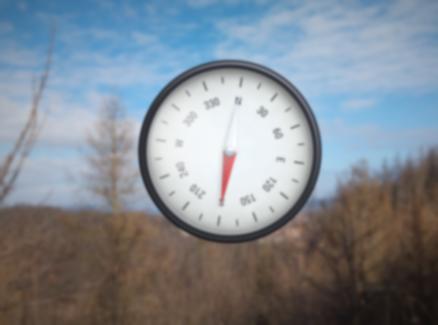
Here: 180 (°)
